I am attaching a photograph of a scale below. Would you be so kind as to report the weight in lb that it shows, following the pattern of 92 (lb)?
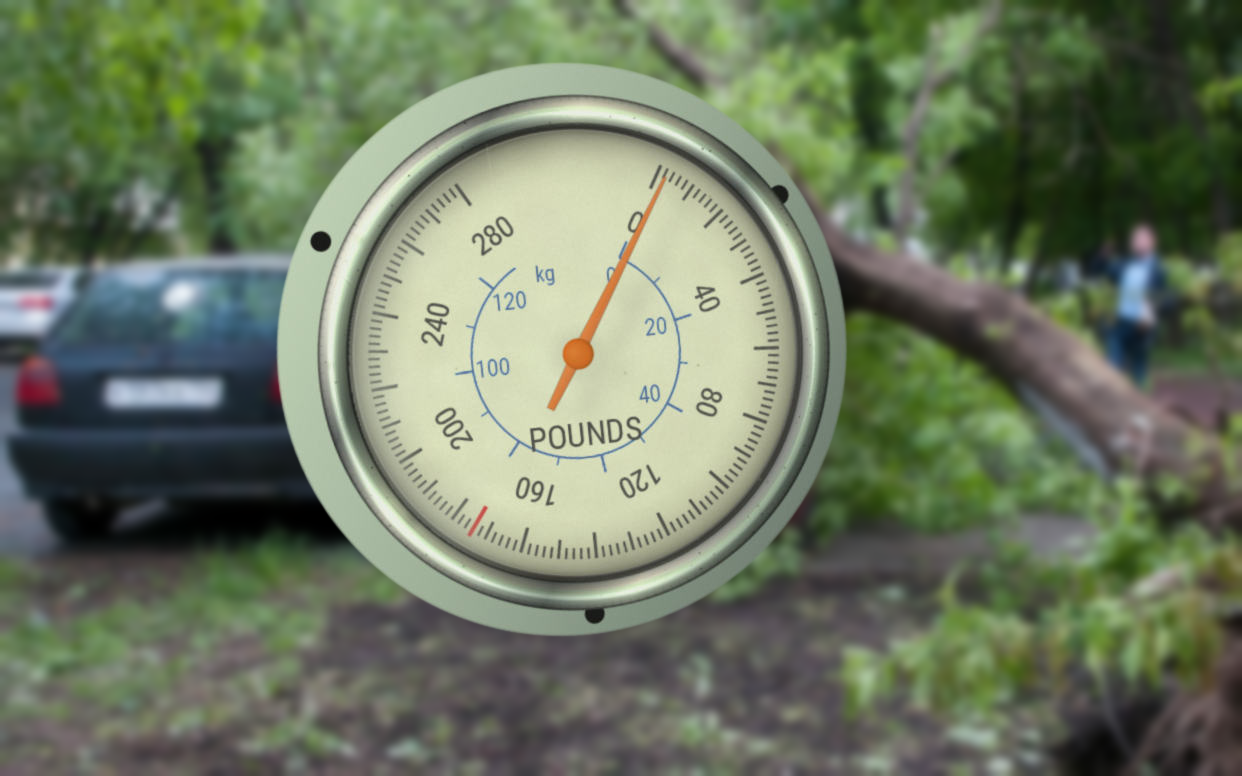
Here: 2 (lb)
